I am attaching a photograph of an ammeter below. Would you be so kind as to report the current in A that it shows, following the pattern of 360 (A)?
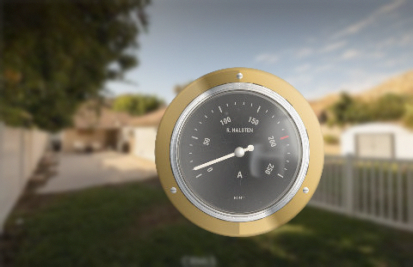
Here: 10 (A)
